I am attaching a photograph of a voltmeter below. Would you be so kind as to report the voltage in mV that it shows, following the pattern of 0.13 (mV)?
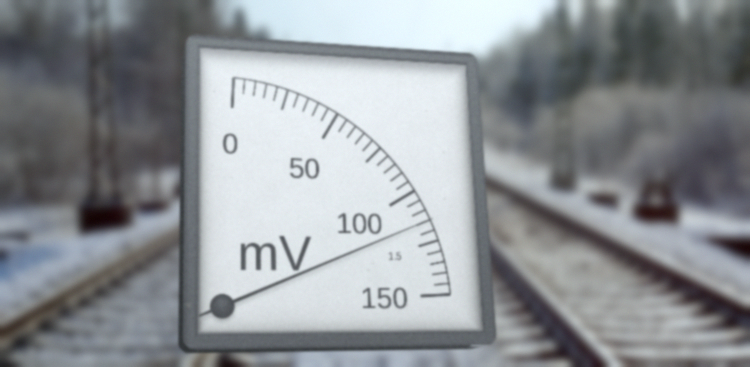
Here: 115 (mV)
